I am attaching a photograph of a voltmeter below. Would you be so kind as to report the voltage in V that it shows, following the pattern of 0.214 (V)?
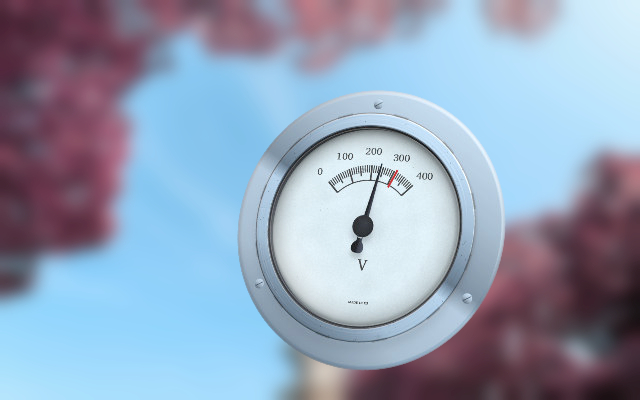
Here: 250 (V)
